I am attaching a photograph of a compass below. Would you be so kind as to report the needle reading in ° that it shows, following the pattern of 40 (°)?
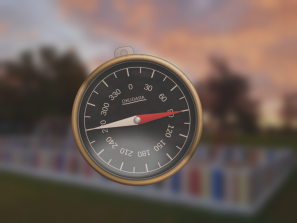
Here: 90 (°)
